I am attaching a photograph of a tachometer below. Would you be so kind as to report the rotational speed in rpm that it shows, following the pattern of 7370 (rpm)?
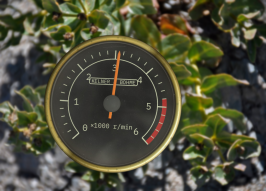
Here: 3100 (rpm)
